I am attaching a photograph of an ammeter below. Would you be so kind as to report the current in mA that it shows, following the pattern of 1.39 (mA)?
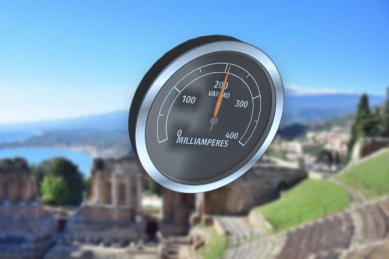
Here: 200 (mA)
